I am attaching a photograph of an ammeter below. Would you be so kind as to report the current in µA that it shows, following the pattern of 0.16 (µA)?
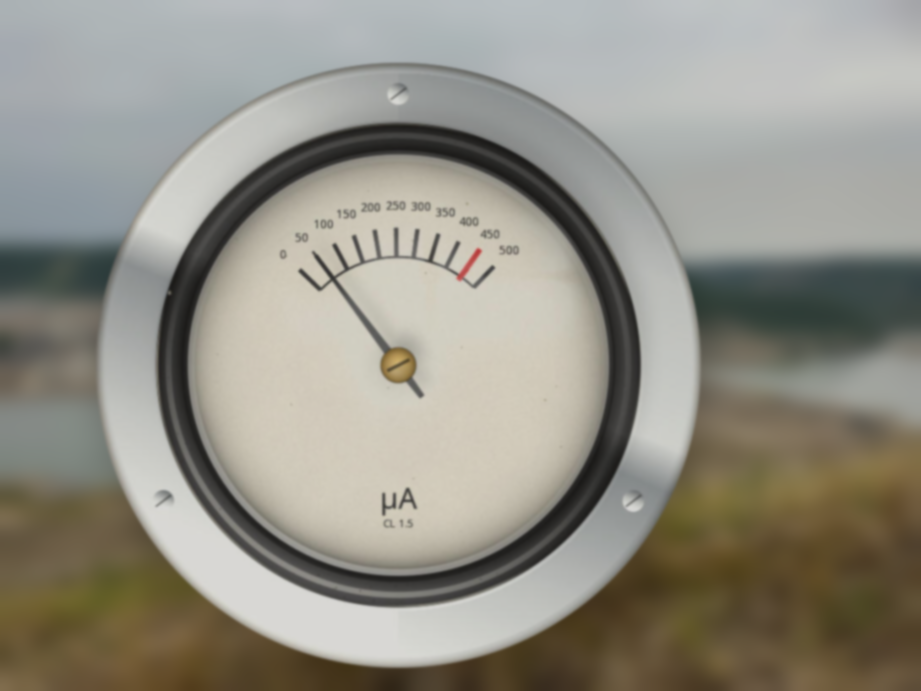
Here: 50 (µA)
